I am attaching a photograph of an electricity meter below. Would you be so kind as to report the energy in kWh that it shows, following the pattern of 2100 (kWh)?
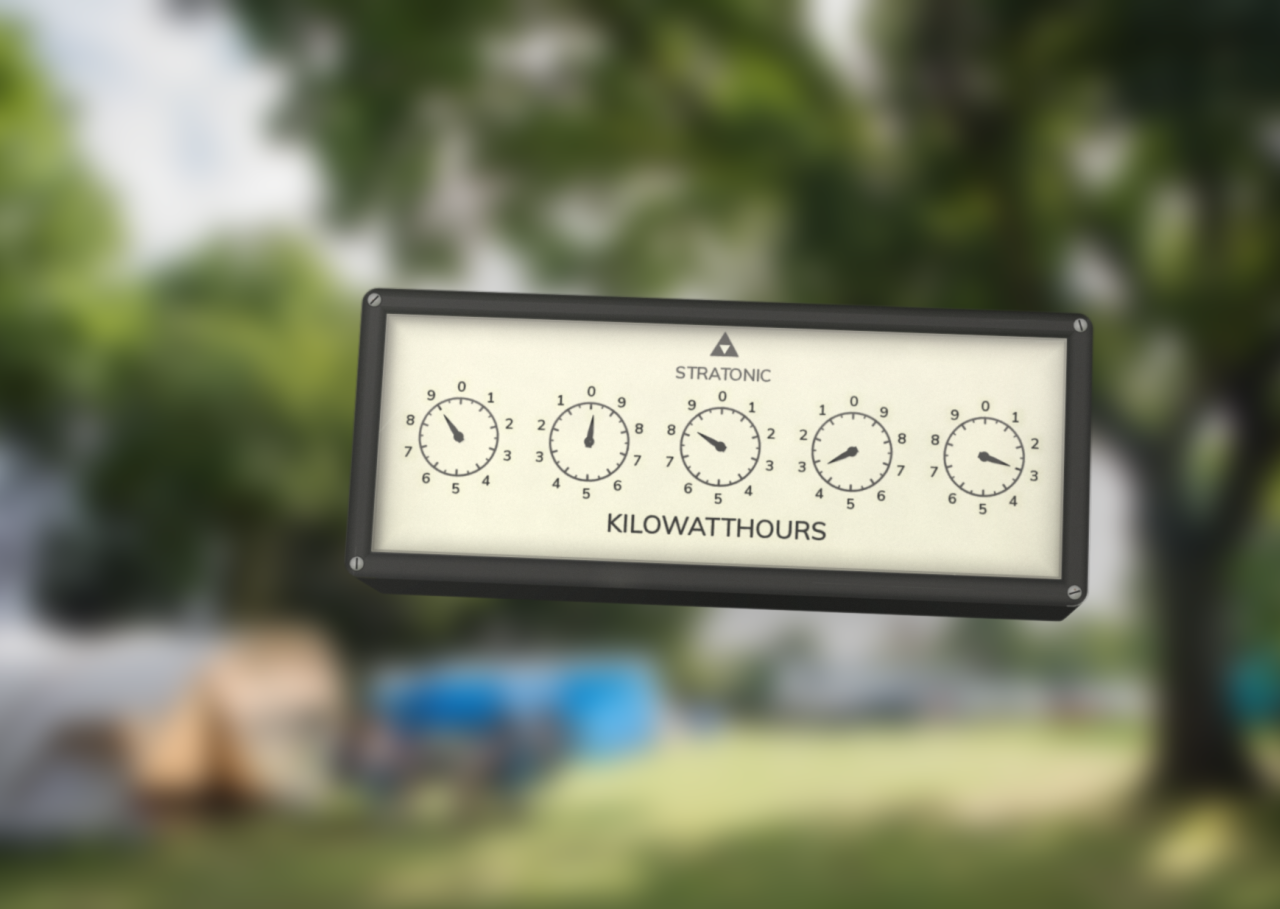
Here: 89833 (kWh)
